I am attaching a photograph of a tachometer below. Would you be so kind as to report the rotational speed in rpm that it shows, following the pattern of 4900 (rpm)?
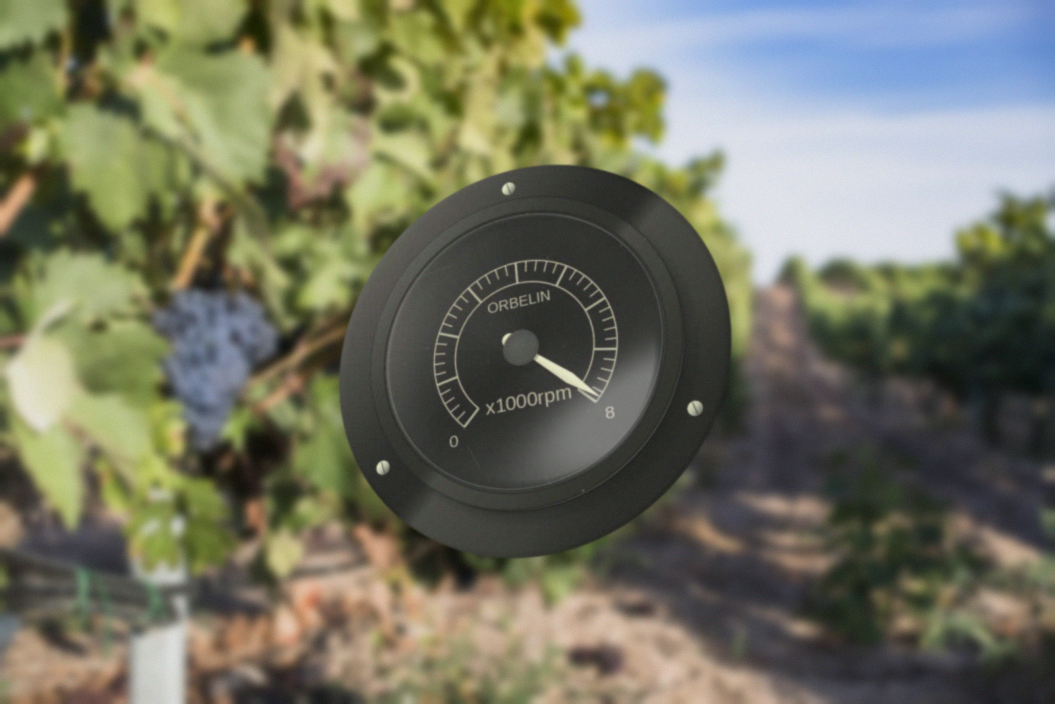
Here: 7900 (rpm)
